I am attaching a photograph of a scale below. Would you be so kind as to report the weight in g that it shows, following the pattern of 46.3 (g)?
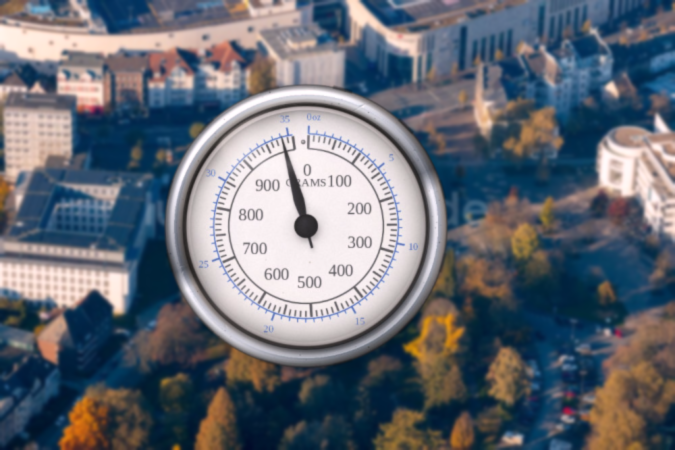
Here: 980 (g)
